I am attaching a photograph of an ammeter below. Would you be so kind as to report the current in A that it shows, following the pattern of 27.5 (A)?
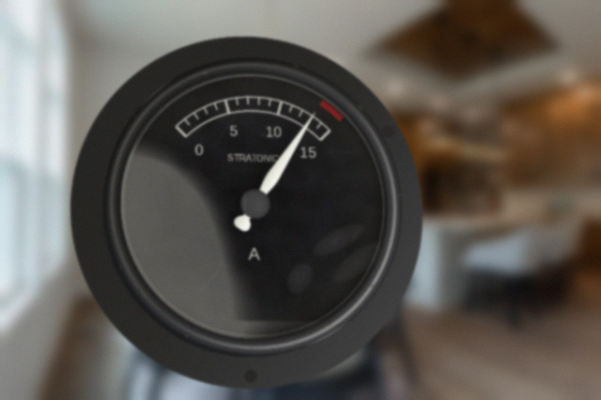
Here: 13 (A)
